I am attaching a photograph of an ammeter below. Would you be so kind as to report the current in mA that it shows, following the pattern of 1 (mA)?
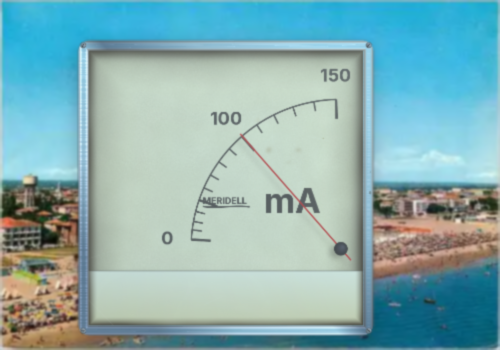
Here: 100 (mA)
